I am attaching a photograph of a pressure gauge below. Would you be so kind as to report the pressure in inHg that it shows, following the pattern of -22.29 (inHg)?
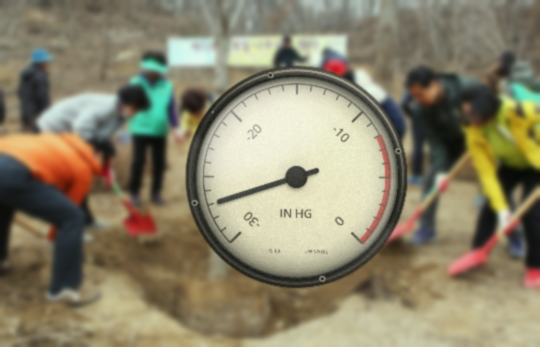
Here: -27 (inHg)
